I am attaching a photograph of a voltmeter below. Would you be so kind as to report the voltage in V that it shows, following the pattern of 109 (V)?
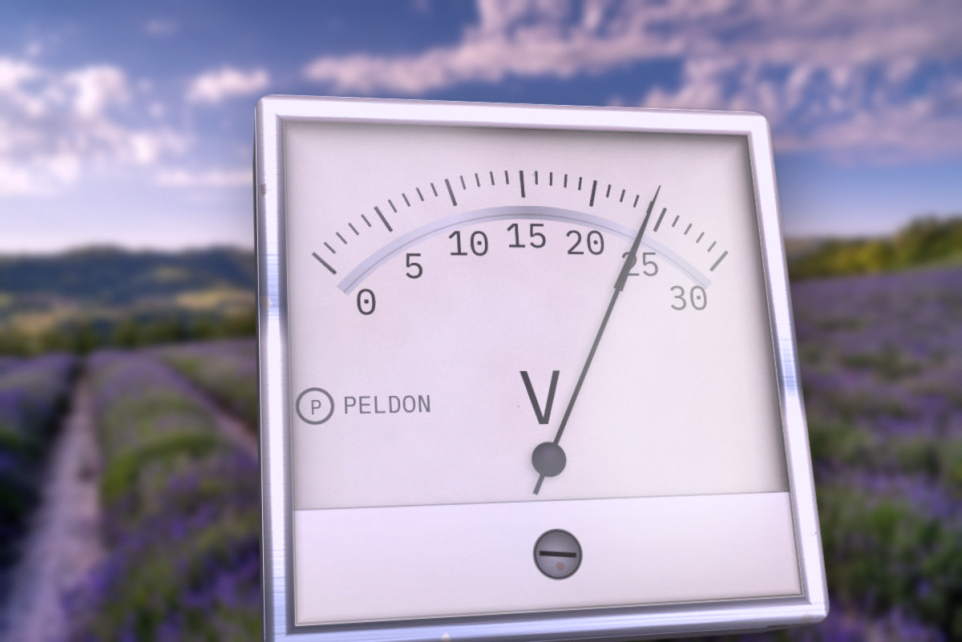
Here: 24 (V)
